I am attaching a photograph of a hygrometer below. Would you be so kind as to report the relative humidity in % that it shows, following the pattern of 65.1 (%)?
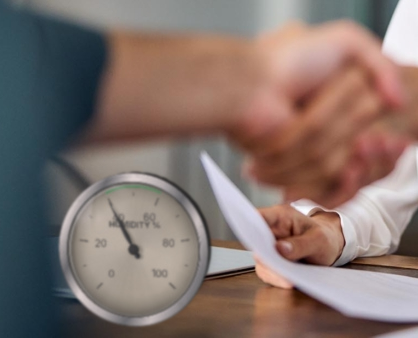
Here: 40 (%)
